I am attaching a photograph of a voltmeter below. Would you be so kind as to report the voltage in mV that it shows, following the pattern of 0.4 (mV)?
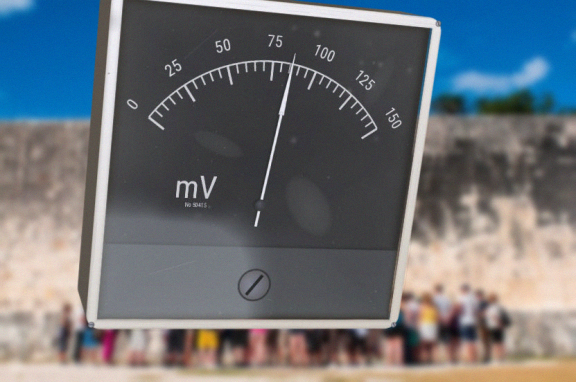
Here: 85 (mV)
